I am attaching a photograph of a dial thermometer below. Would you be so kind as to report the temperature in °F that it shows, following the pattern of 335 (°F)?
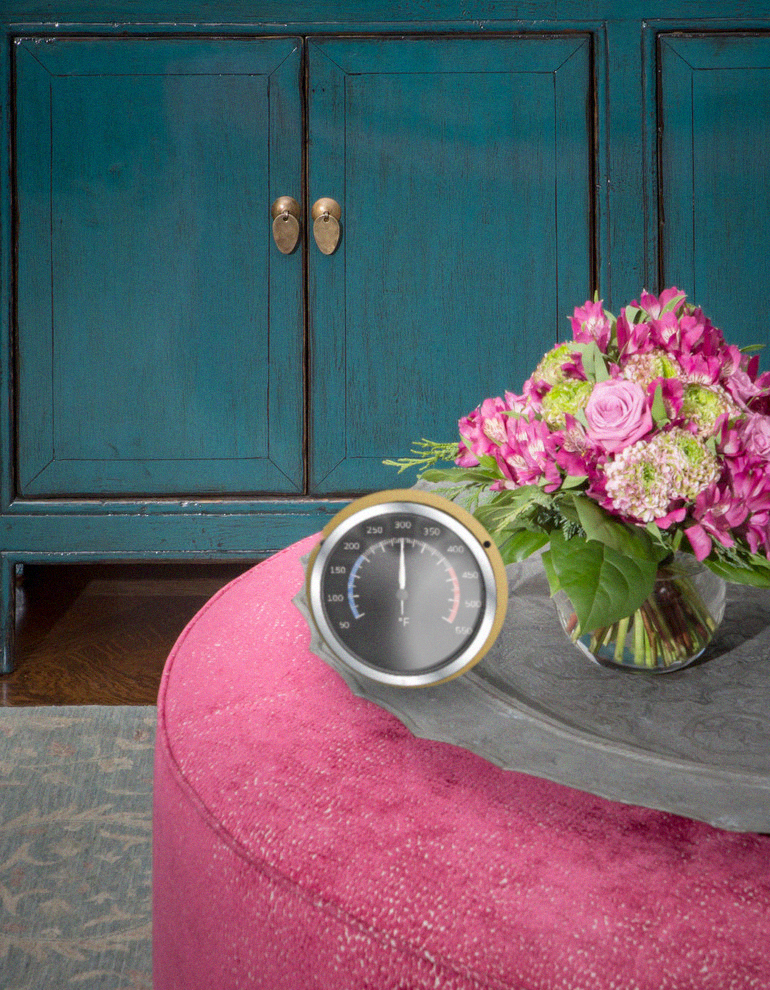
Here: 300 (°F)
